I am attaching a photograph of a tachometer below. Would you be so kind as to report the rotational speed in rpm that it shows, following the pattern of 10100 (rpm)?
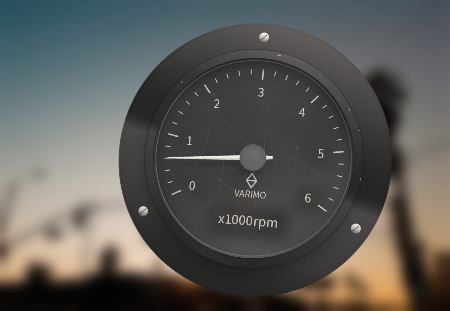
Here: 600 (rpm)
